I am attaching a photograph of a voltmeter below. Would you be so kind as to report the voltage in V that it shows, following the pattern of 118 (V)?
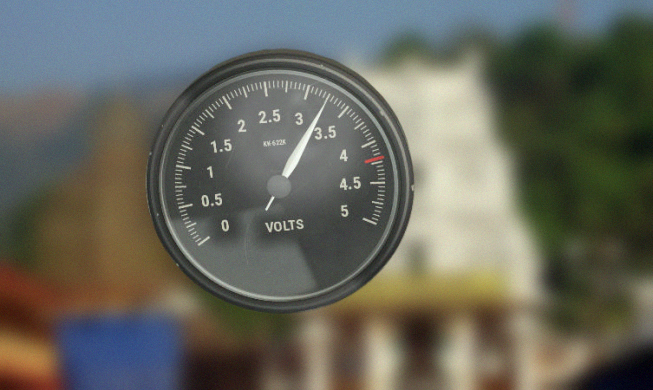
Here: 3.25 (V)
